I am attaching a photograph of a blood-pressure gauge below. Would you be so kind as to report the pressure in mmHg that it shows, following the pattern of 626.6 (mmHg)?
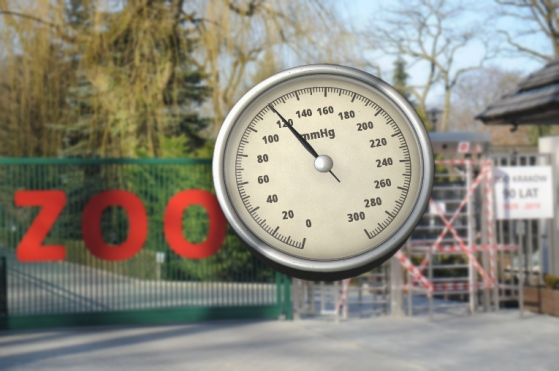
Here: 120 (mmHg)
